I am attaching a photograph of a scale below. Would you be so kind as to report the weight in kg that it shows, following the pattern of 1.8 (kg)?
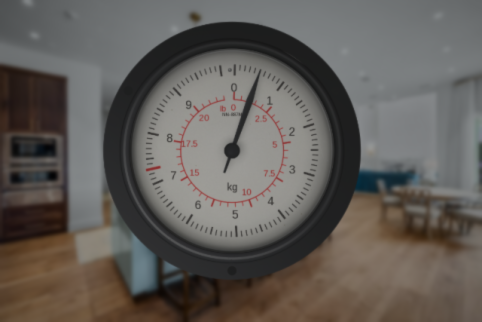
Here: 0.5 (kg)
